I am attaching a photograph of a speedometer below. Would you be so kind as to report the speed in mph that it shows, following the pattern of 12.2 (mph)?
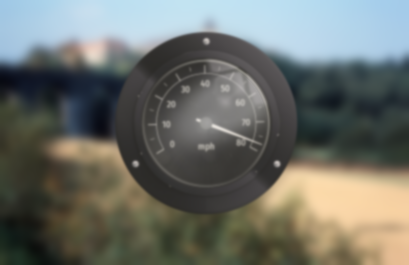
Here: 77.5 (mph)
